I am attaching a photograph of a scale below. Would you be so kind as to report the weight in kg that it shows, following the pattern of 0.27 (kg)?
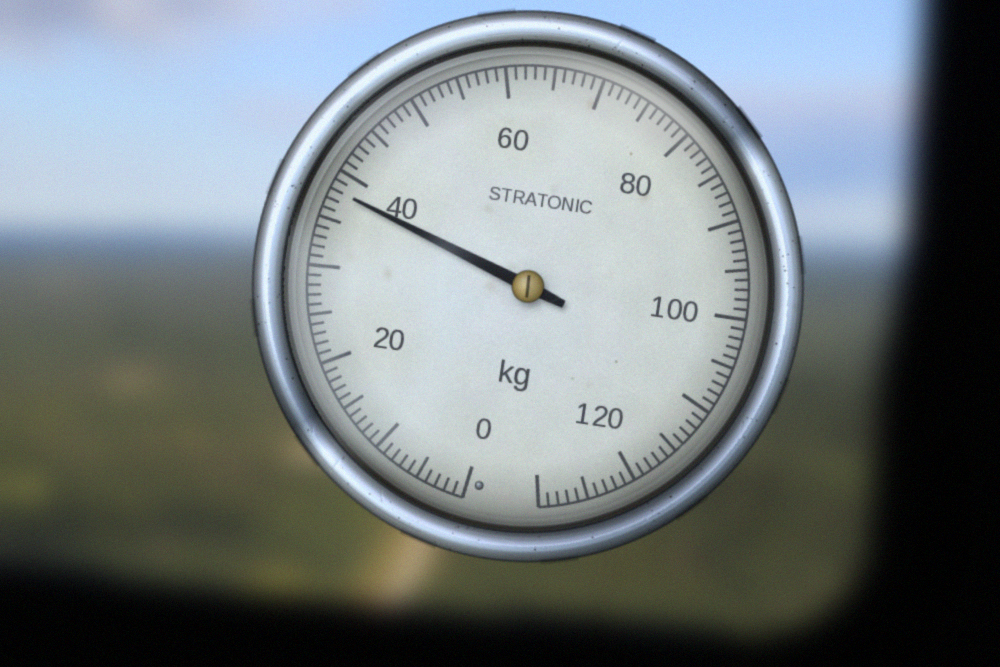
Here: 38 (kg)
